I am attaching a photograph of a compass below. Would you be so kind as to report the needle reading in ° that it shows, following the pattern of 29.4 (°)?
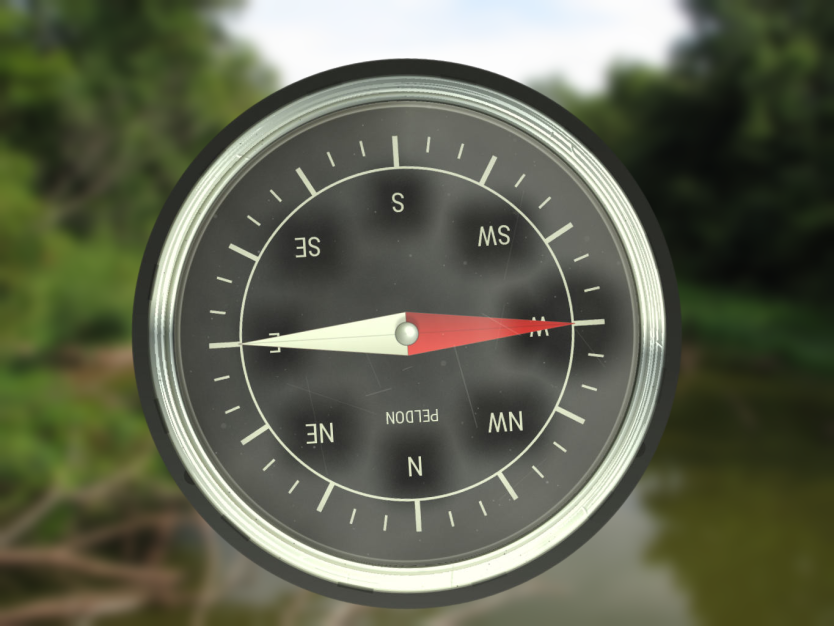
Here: 270 (°)
